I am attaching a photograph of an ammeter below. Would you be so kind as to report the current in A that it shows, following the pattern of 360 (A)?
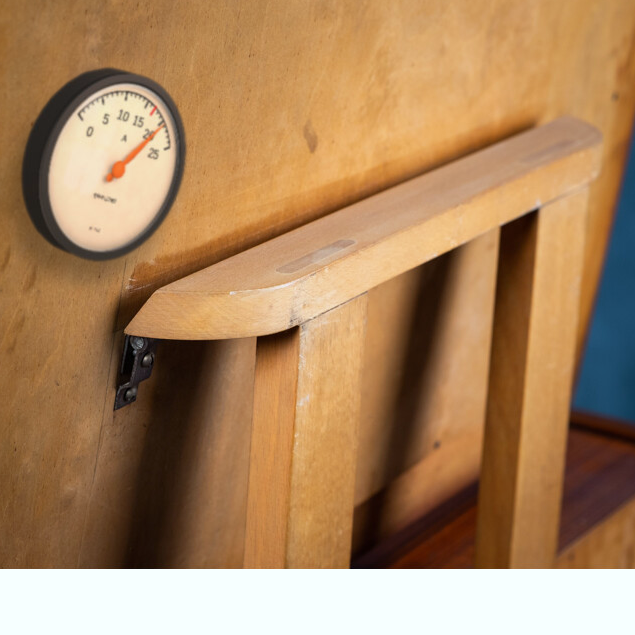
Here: 20 (A)
